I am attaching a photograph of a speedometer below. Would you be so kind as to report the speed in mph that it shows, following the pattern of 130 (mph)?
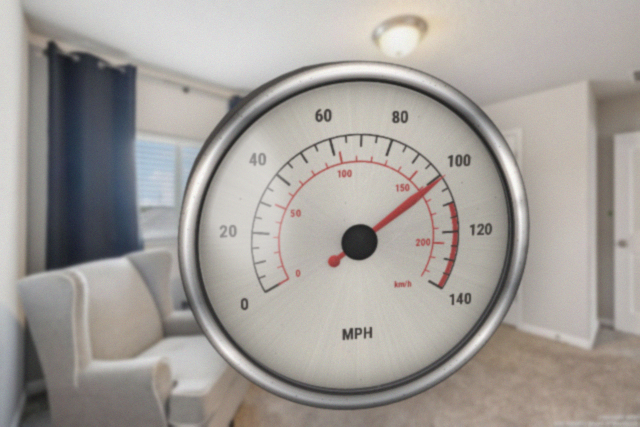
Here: 100 (mph)
